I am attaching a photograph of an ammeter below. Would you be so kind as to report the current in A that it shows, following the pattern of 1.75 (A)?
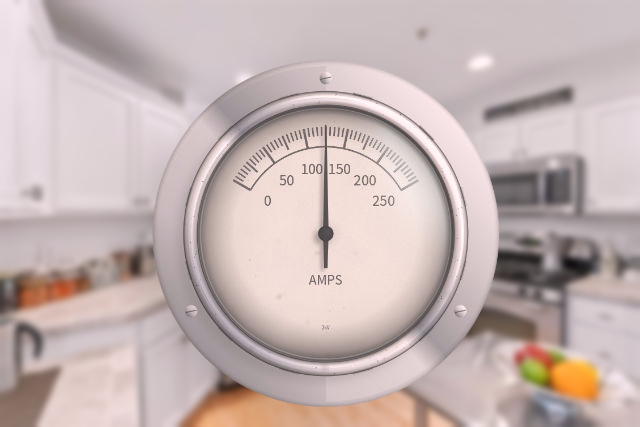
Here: 125 (A)
